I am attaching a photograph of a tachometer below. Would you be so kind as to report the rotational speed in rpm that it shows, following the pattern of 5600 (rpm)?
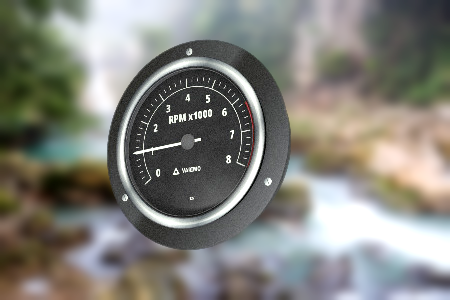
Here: 1000 (rpm)
